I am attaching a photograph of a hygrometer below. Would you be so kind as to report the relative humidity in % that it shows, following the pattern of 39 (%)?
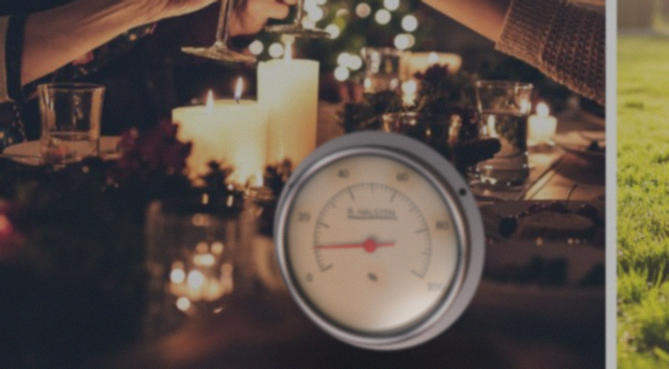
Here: 10 (%)
